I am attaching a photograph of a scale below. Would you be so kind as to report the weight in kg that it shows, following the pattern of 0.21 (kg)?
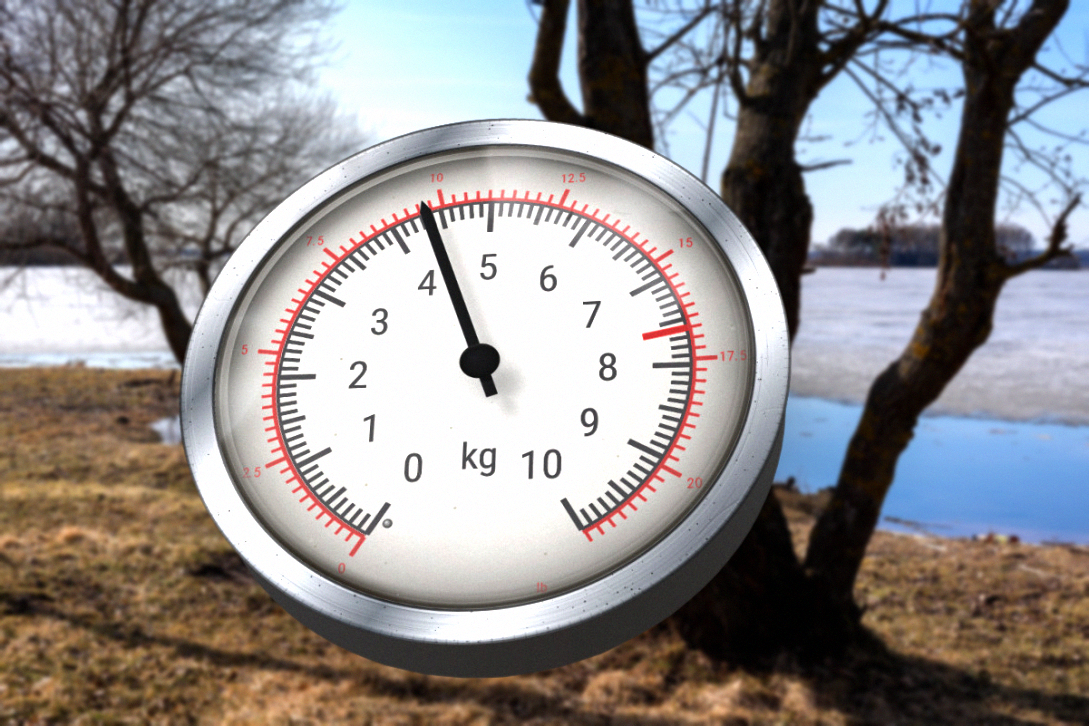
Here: 4.35 (kg)
